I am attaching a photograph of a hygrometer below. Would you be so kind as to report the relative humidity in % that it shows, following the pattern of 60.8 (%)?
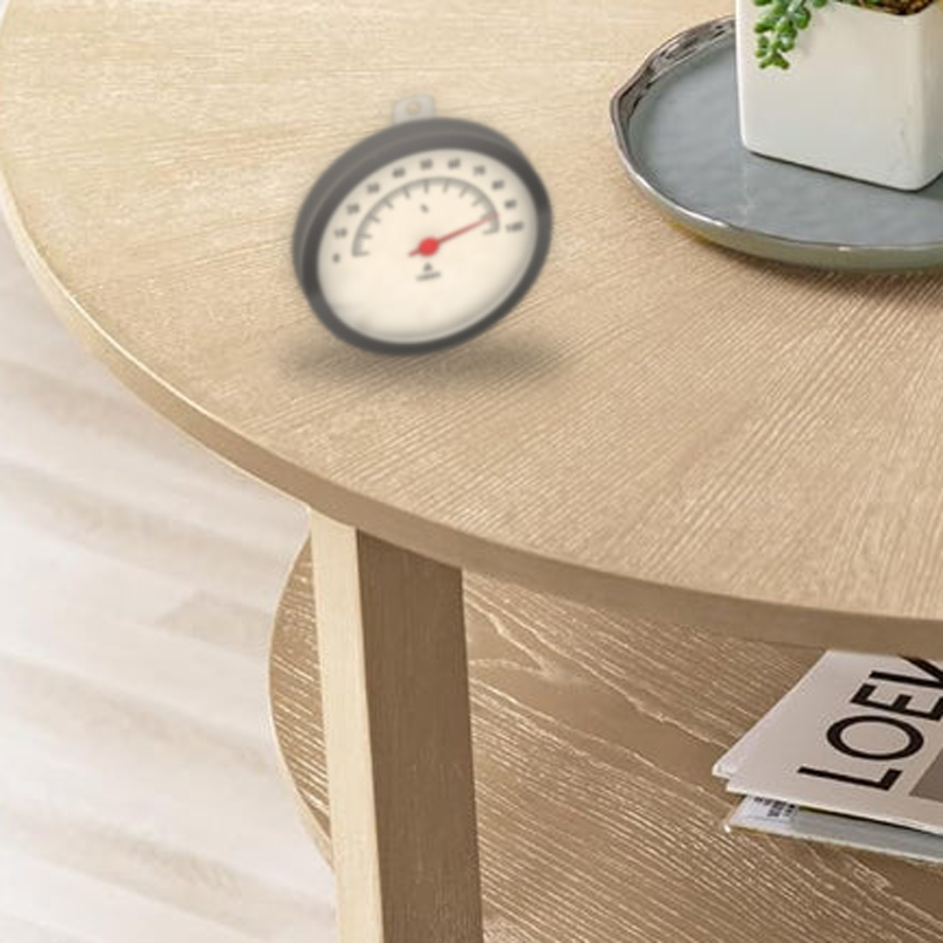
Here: 90 (%)
